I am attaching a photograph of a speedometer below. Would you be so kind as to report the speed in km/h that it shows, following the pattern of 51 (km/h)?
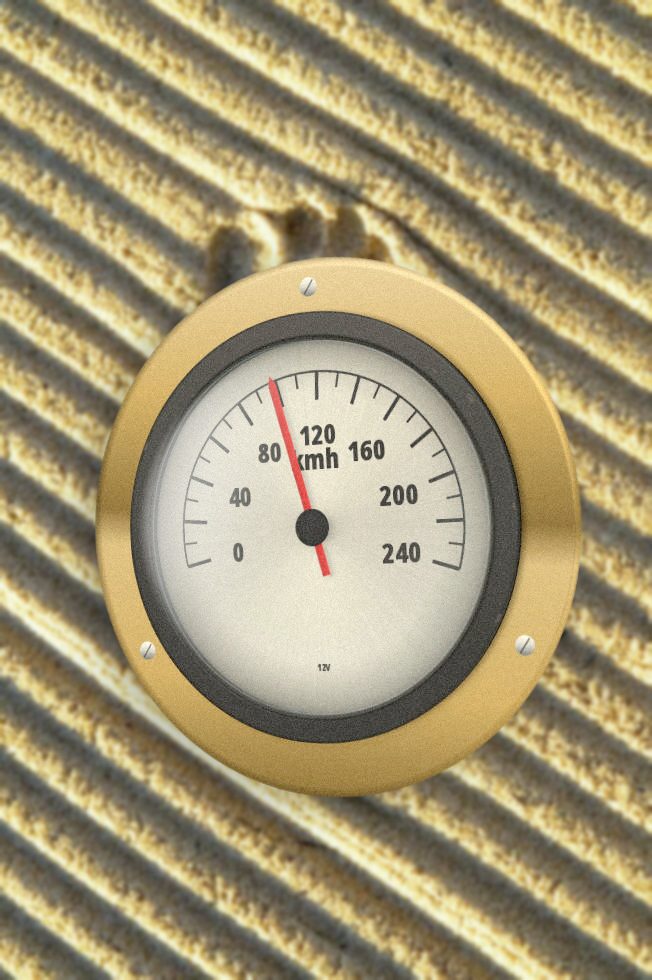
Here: 100 (km/h)
